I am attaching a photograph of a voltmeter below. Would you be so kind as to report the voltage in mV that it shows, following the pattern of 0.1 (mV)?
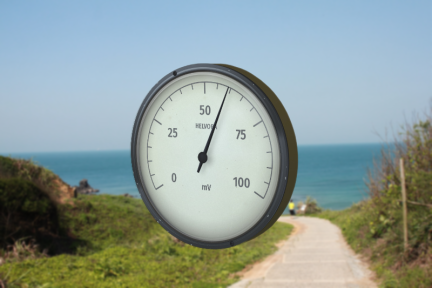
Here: 60 (mV)
